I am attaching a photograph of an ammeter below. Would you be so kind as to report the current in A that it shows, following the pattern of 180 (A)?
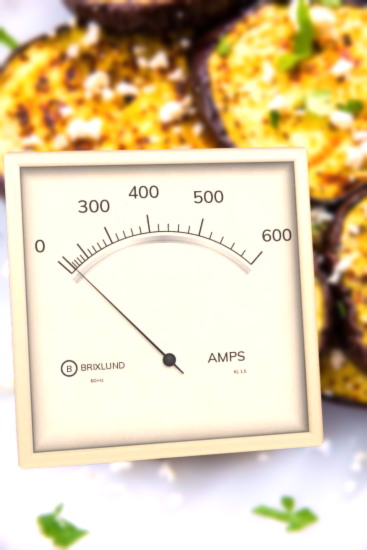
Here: 100 (A)
